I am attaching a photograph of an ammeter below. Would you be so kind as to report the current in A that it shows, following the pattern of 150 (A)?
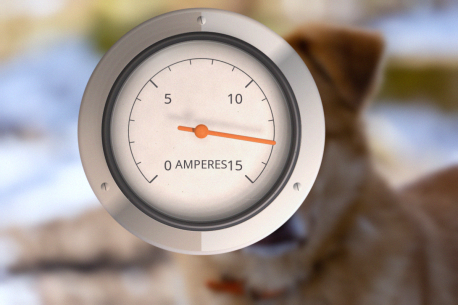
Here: 13 (A)
